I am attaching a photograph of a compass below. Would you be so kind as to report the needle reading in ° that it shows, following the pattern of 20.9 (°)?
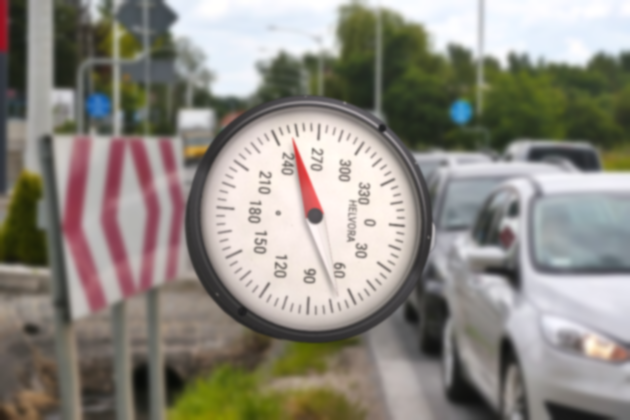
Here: 250 (°)
